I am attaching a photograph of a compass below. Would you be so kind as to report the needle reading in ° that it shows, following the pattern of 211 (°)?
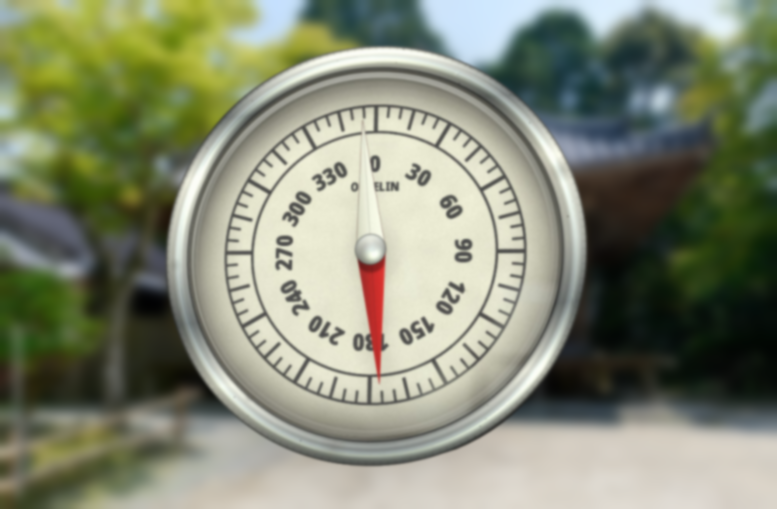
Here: 175 (°)
